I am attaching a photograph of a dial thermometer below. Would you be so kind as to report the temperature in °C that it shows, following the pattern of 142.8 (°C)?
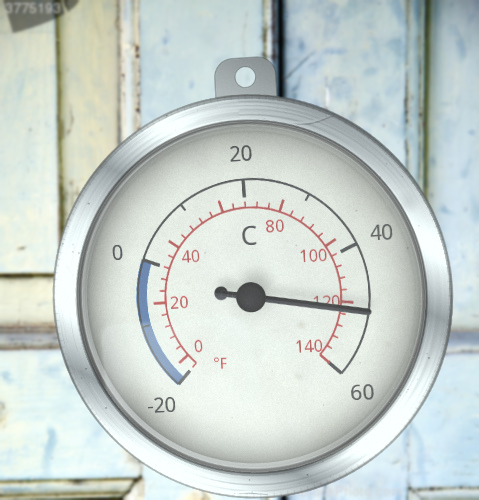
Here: 50 (°C)
